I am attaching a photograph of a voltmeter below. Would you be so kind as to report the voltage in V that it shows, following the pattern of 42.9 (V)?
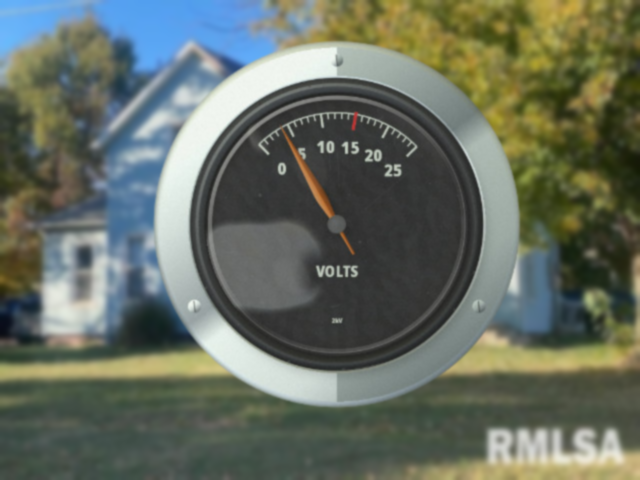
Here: 4 (V)
